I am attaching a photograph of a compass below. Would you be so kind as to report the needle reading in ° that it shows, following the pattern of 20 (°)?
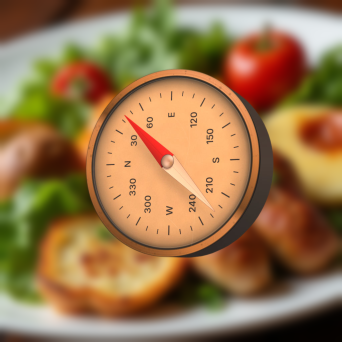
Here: 45 (°)
